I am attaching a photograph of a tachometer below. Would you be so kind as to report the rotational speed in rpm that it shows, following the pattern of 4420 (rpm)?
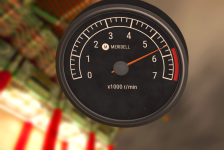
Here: 5600 (rpm)
